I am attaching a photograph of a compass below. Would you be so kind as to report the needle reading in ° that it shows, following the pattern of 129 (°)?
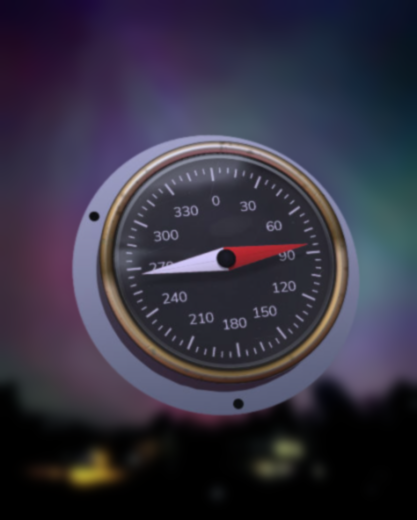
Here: 85 (°)
